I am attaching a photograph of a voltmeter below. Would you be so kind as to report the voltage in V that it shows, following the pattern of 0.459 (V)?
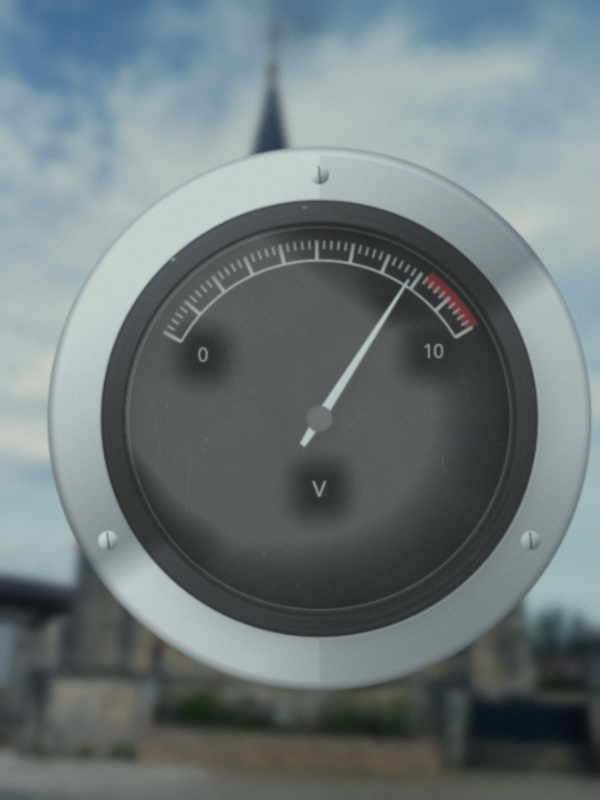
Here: 7.8 (V)
